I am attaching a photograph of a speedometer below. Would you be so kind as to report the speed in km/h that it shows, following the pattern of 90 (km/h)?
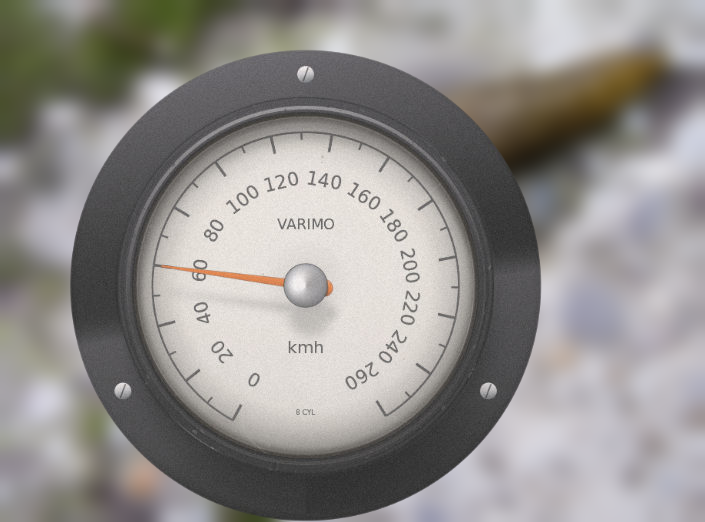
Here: 60 (km/h)
